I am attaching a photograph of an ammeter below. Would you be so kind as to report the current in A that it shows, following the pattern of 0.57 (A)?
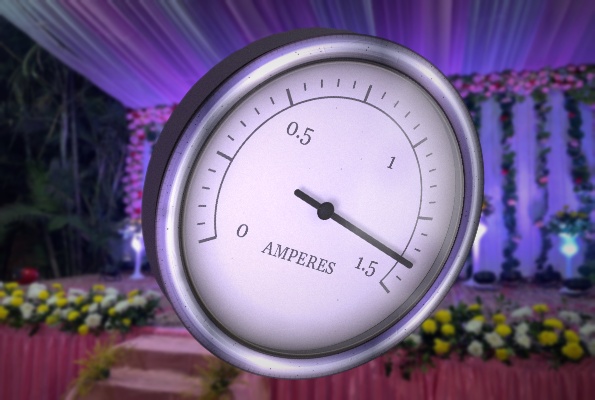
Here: 1.4 (A)
